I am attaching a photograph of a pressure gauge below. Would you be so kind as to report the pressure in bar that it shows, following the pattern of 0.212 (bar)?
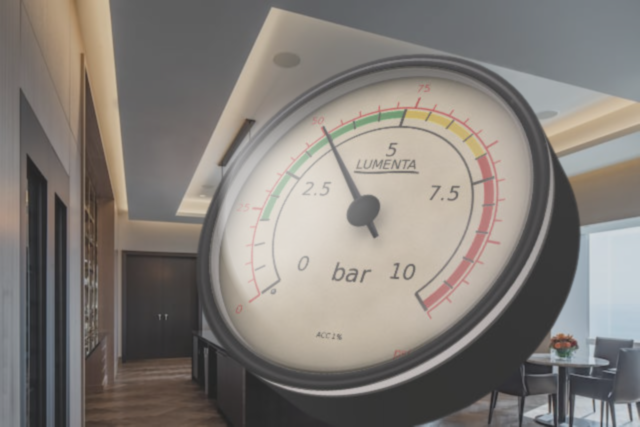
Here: 3.5 (bar)
